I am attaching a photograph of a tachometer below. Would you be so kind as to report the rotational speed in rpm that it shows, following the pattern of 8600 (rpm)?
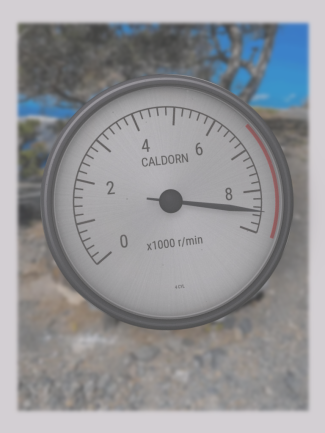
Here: 8500 (rpm)
